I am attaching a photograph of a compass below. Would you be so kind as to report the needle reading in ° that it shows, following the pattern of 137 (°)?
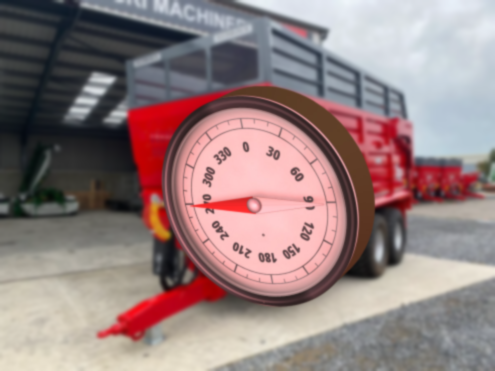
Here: 270 (°)
